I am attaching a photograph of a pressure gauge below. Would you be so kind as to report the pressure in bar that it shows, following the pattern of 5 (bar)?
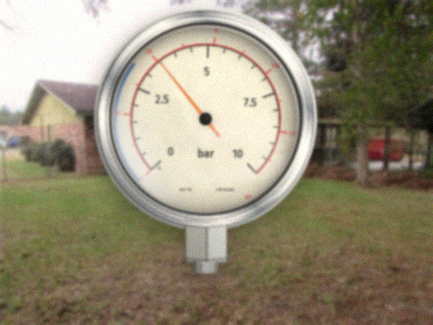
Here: 3.5 (bar)
